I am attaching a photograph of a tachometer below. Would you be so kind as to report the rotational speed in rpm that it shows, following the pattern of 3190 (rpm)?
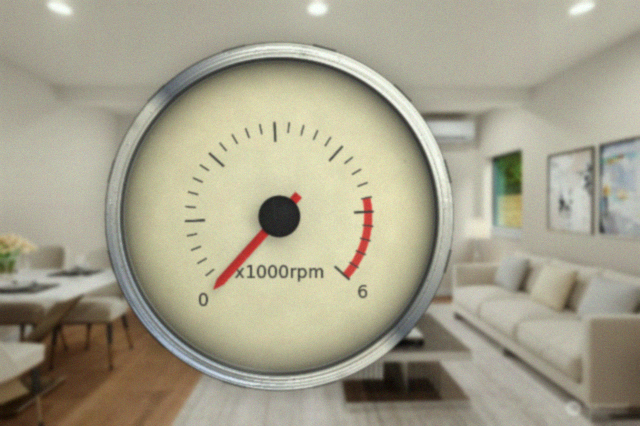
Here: 0 (rpm)
